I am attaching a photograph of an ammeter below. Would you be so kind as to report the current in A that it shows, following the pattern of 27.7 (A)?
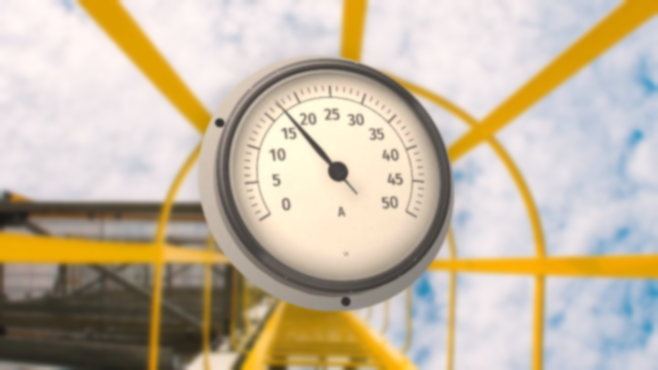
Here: 17 (A)
